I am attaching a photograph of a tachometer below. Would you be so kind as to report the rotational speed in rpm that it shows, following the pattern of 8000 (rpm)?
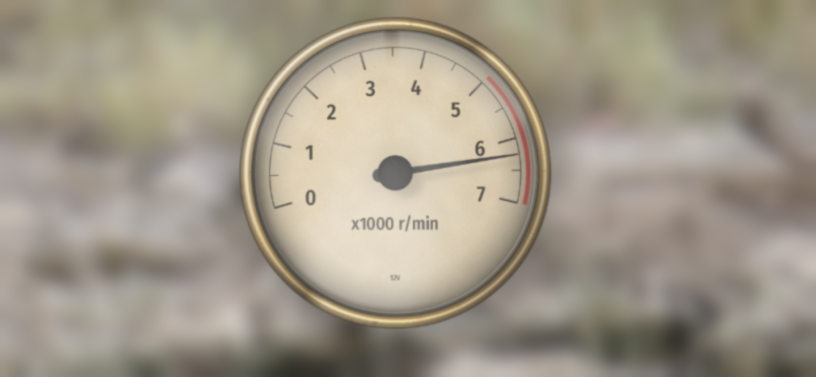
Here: 6250 (rpm)
